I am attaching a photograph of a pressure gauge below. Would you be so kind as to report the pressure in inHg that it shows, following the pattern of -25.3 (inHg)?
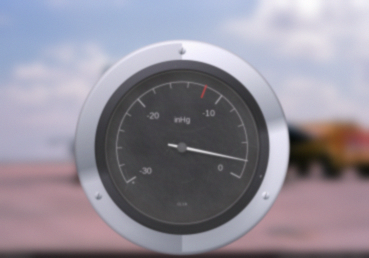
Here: -2 (inHg)
